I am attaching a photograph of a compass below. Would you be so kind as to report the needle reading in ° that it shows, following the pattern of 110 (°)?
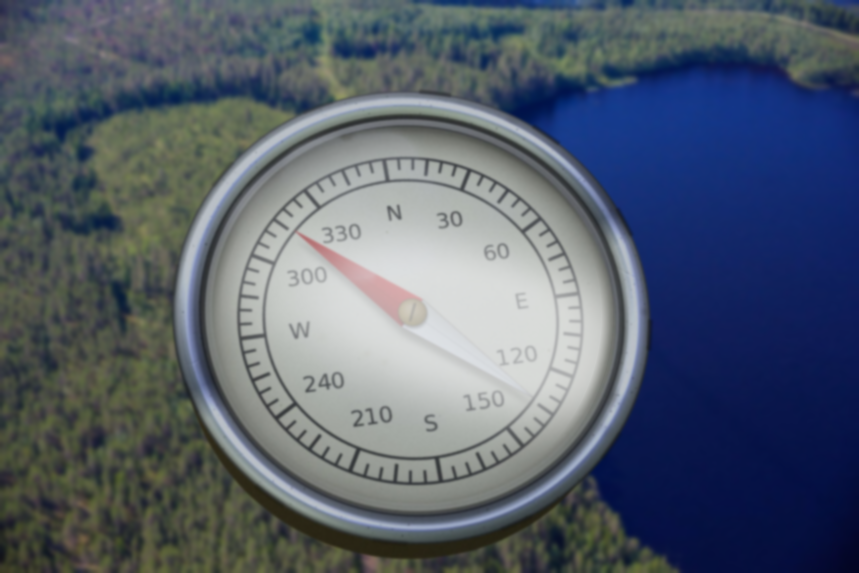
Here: 315 (°)
